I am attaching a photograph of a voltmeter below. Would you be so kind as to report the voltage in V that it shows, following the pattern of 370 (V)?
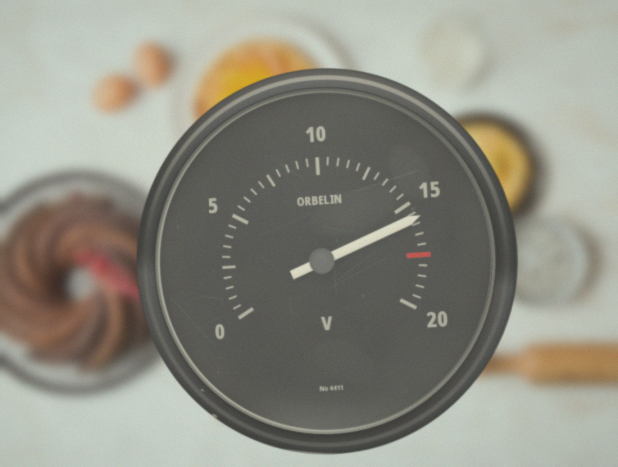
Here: 15.75 (V)
